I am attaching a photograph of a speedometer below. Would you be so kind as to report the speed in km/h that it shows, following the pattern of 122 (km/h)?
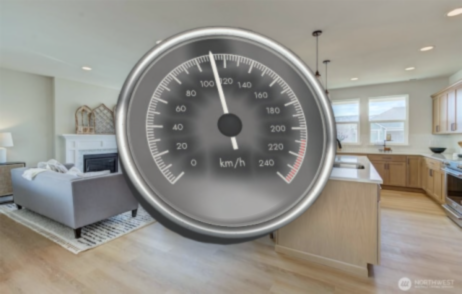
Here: 110 (km/h)
